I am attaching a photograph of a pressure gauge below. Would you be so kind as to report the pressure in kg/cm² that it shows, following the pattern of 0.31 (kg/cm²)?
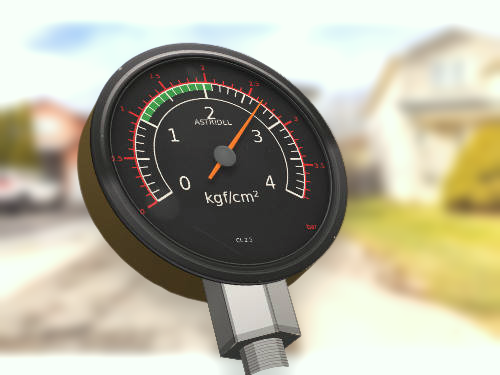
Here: 2.7 (kg/cm²)
